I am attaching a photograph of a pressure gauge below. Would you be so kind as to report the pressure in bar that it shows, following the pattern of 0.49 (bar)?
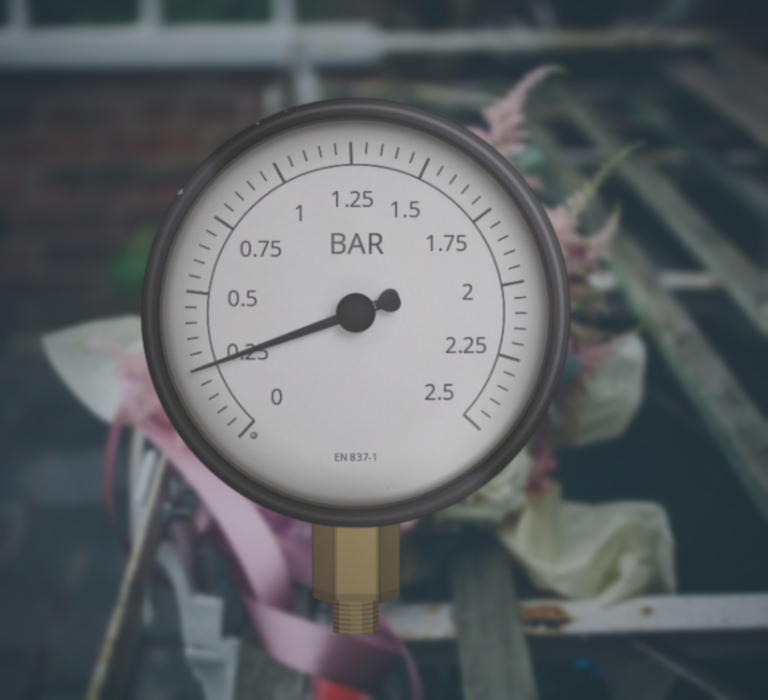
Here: 0.25 (bar)
